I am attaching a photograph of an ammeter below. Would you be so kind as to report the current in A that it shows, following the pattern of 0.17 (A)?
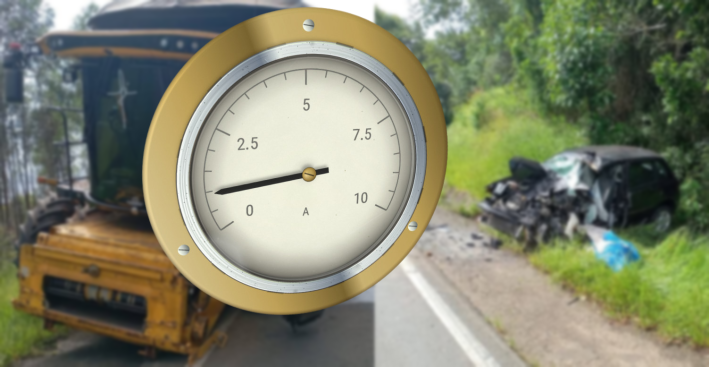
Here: 1 (A)
